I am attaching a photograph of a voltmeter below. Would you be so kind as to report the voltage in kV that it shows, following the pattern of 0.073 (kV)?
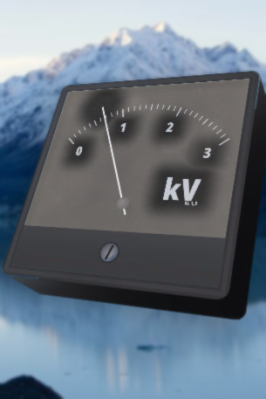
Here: 0.7 (kV)
